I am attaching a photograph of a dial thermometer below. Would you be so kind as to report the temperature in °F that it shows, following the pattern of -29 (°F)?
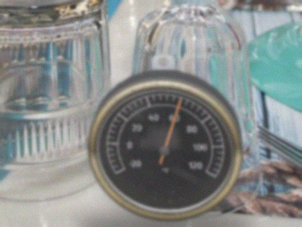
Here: 60 (°F)
